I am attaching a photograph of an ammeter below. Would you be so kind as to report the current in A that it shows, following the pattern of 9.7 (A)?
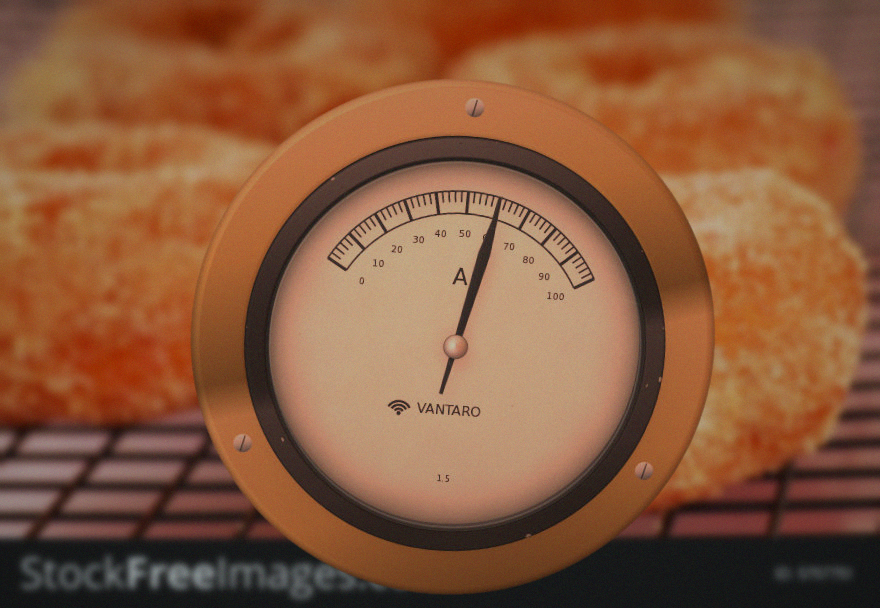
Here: 60 (A)
